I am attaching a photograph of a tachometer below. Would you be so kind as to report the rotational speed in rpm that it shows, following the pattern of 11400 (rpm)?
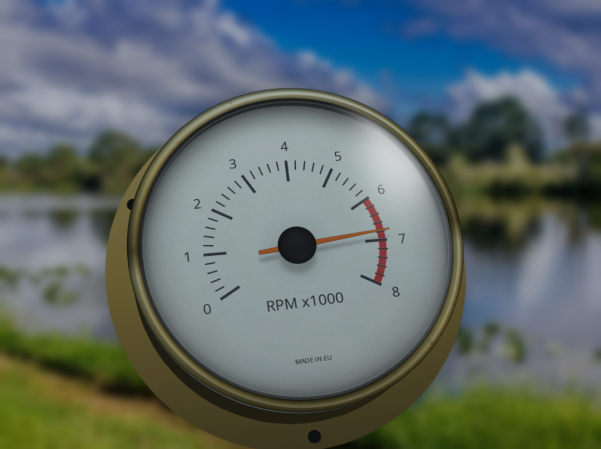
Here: 6800 (rpm)
